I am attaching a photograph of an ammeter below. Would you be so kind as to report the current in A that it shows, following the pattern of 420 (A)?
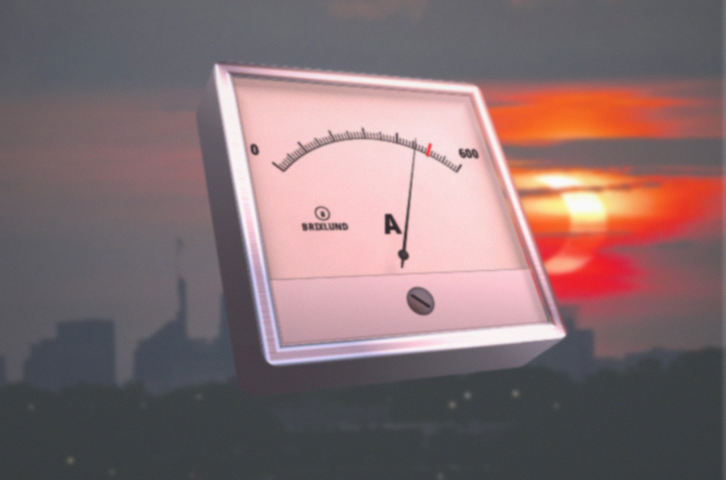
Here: 450 (A)
